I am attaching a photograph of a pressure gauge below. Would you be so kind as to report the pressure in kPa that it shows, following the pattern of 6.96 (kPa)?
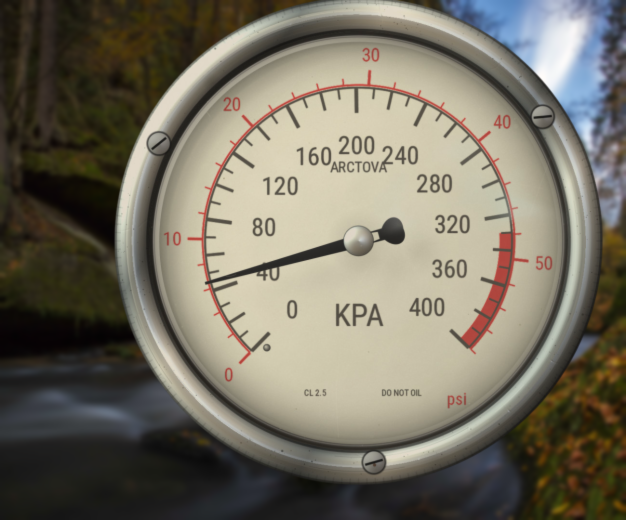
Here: 45 (kPa)
